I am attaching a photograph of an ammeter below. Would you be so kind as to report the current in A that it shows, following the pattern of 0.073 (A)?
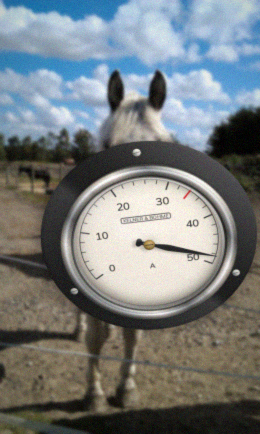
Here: 48 (A)
